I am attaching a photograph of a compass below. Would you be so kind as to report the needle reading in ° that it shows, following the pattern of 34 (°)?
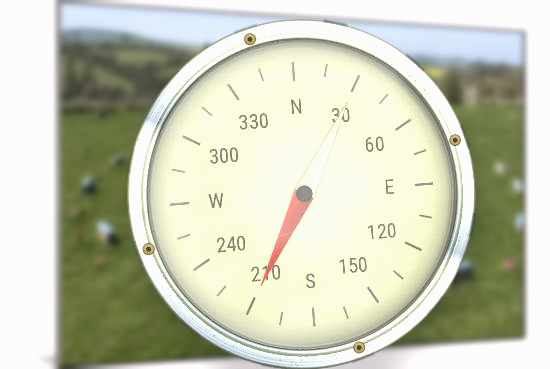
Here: 210 (°)
